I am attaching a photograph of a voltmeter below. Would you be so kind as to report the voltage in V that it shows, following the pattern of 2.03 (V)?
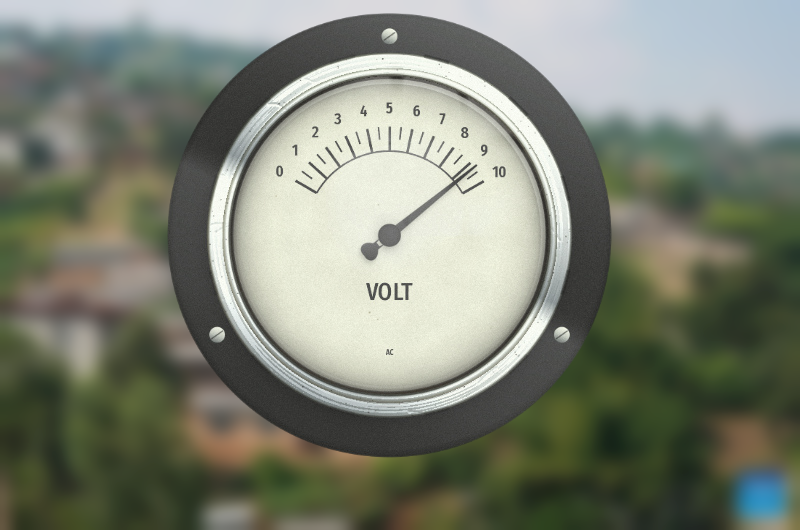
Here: 9.25 (V)
